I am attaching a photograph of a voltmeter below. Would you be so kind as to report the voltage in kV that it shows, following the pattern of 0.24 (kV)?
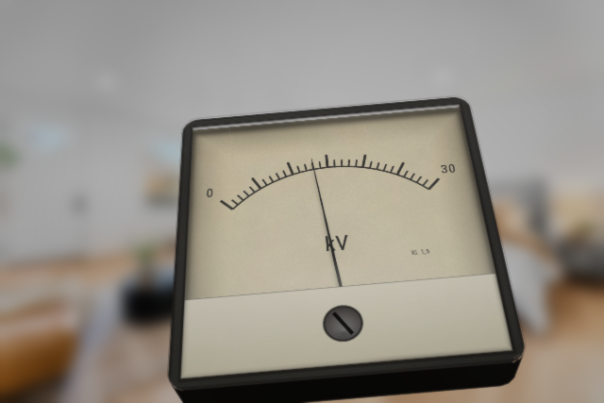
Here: 13 (kV)
